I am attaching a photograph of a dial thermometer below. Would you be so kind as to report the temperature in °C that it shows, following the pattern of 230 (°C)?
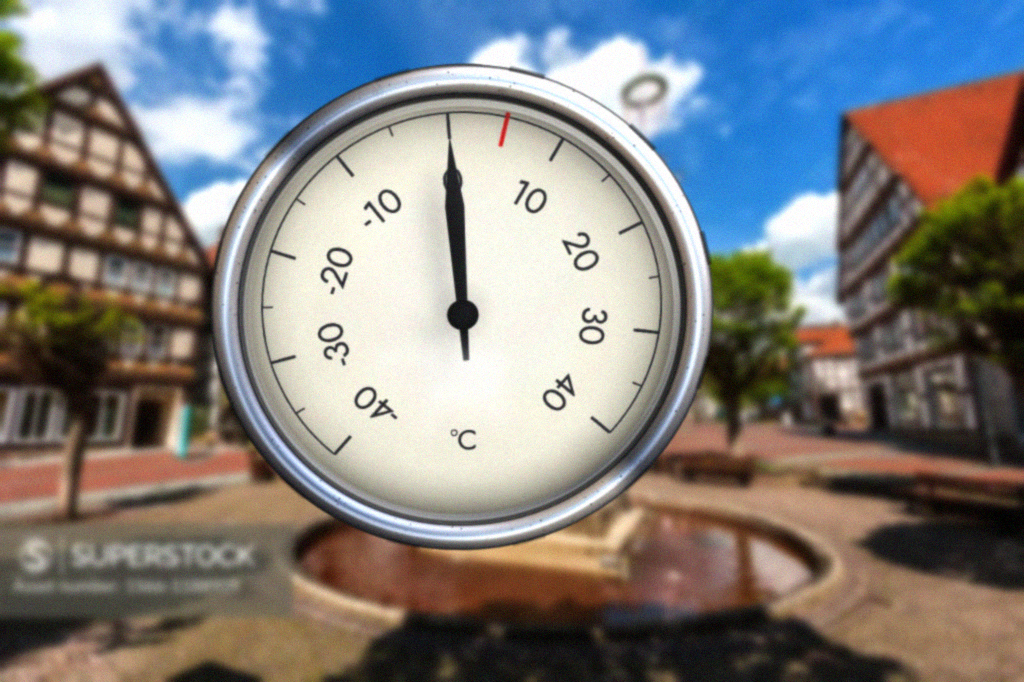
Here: 0 (°C)
